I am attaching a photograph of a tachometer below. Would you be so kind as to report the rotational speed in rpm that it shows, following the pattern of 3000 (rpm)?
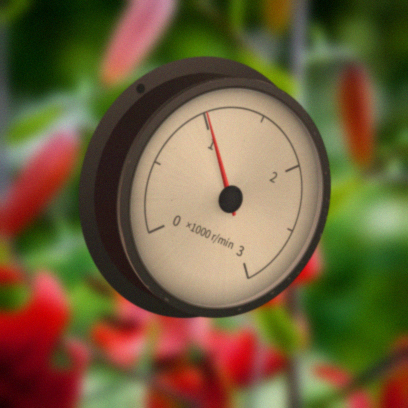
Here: 1000 (rpm)
